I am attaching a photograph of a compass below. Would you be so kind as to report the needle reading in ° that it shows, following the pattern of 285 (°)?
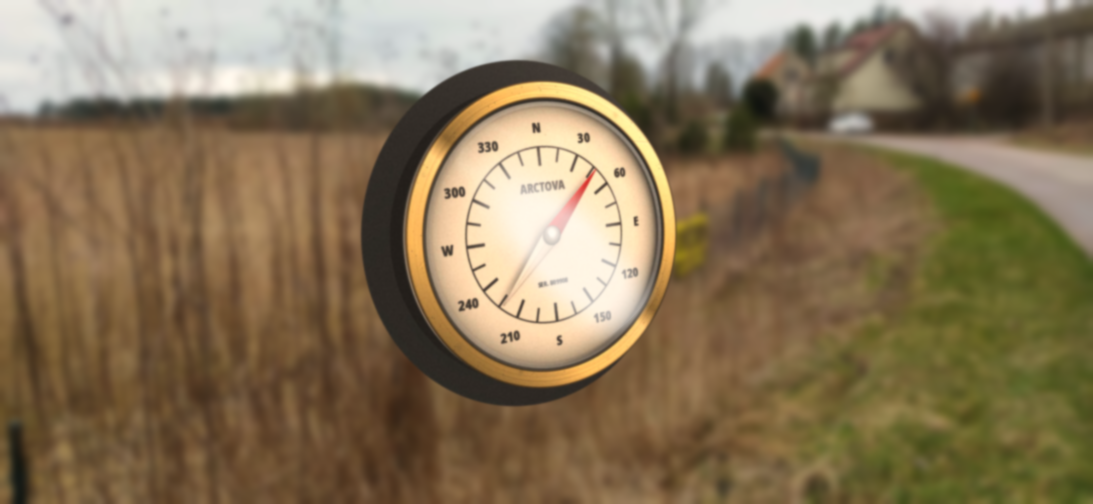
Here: 45 (°)
